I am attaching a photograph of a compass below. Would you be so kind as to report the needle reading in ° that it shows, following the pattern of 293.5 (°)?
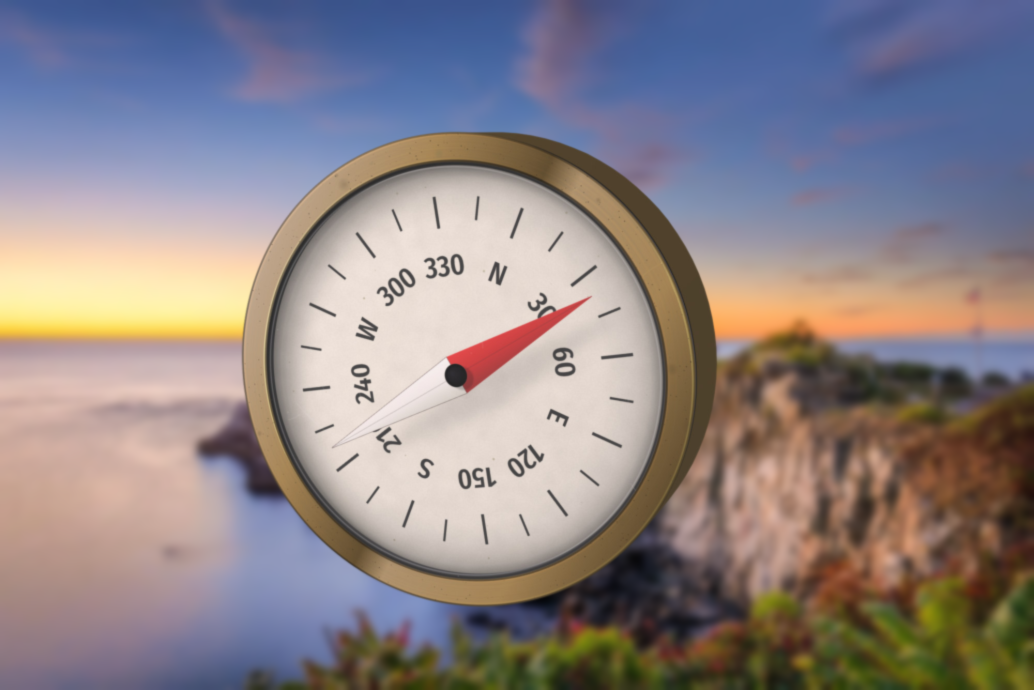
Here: 37.5 (°)
